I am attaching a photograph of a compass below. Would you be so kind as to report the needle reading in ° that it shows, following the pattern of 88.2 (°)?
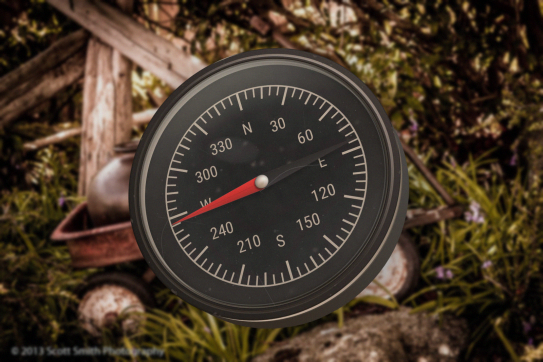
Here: 265 (°)
